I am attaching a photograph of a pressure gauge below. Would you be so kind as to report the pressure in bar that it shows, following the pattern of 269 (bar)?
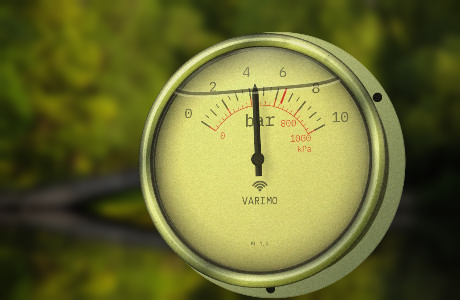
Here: 4.5 (bar)
